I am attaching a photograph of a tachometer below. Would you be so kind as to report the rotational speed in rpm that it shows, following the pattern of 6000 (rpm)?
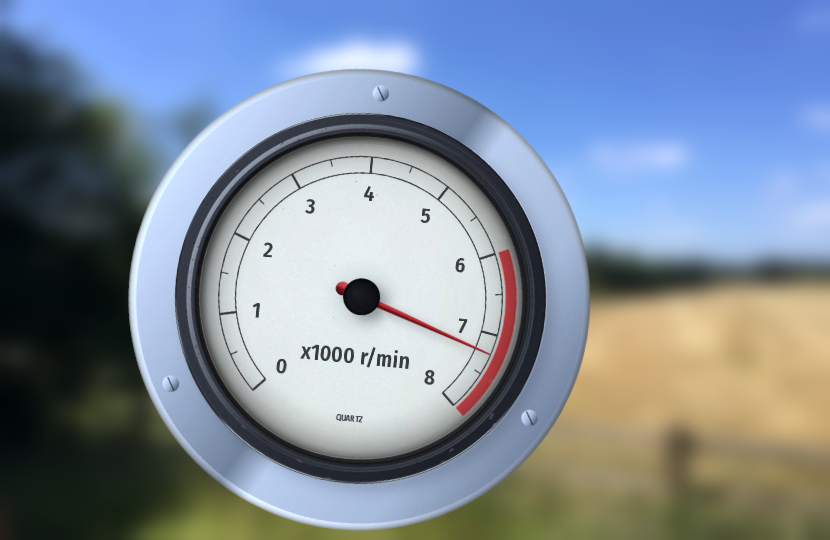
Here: 7250 (rpm)
